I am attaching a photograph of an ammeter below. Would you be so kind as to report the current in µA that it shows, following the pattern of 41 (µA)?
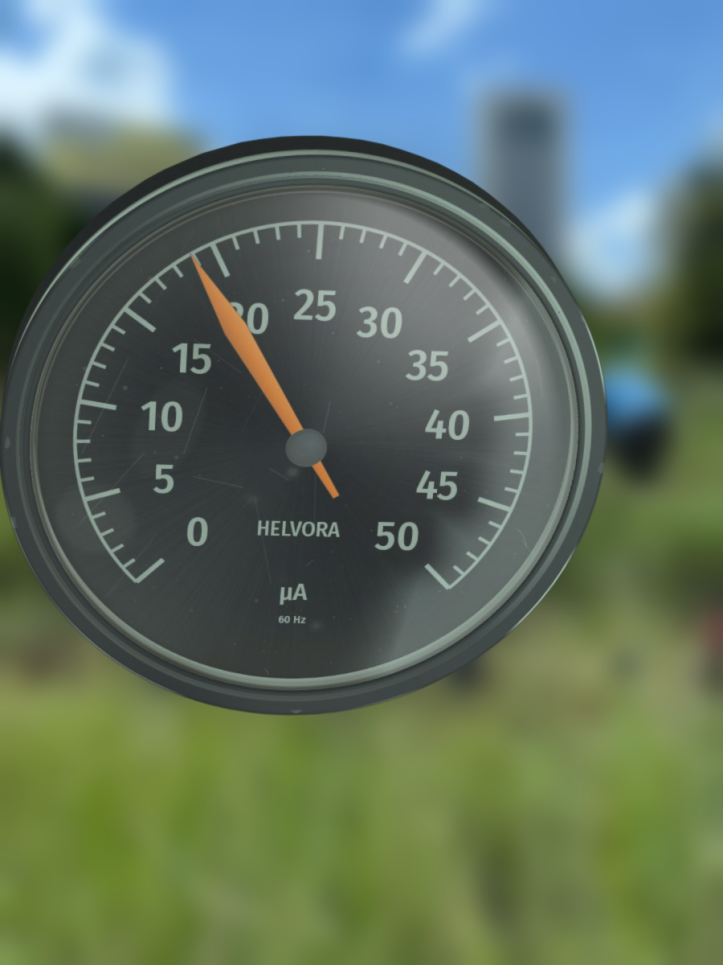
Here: 19 (µA)
